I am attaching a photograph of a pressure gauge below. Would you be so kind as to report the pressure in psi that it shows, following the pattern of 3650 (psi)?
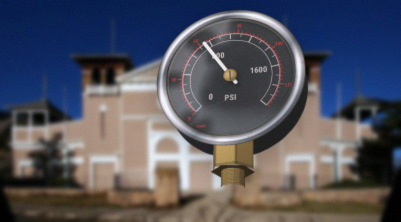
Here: 750 (psi)
